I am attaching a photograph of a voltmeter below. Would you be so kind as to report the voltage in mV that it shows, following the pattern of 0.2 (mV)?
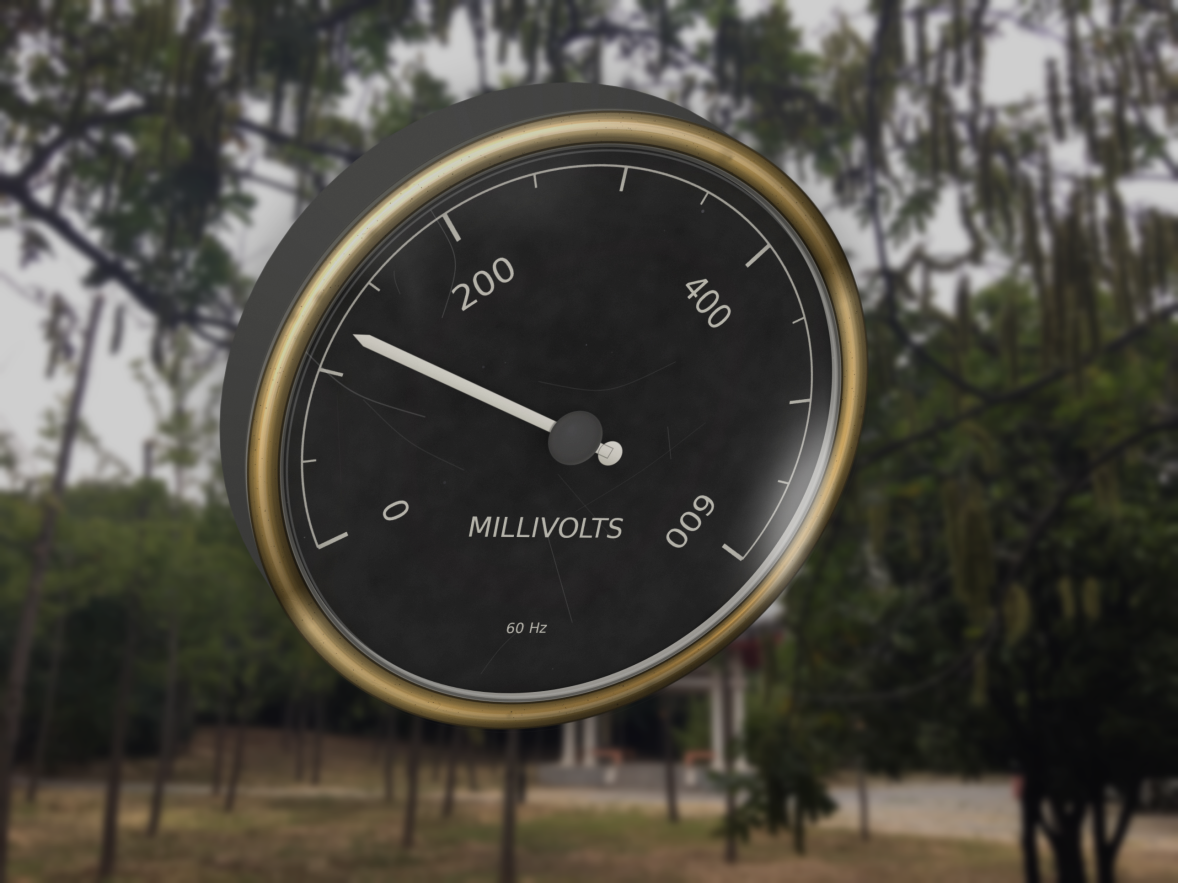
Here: 125 (mV)
